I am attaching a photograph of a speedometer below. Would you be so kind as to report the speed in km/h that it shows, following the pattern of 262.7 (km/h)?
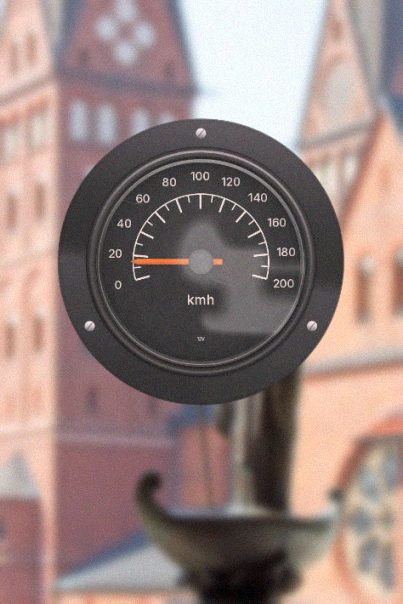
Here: 15 (km/h)
